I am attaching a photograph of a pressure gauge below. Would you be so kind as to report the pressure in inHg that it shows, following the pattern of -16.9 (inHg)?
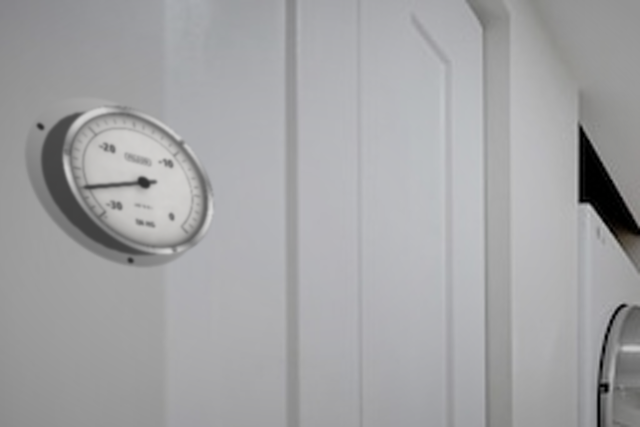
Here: -27 (inHg)
